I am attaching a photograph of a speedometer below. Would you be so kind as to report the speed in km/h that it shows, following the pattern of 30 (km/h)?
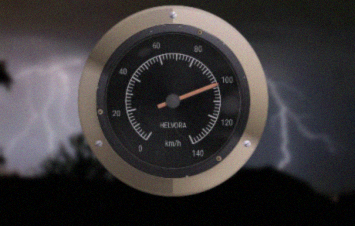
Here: 100 (km/h)
